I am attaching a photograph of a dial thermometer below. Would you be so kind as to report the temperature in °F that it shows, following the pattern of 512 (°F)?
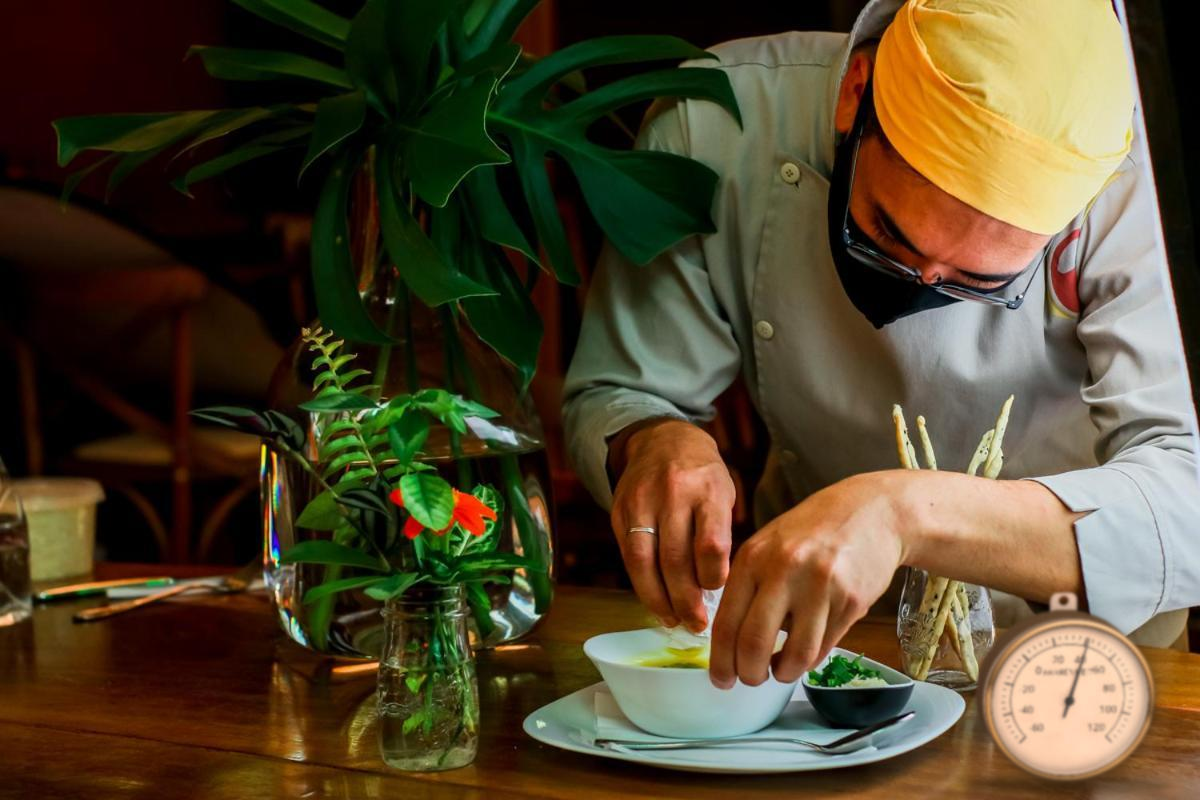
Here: 40 (°F)
